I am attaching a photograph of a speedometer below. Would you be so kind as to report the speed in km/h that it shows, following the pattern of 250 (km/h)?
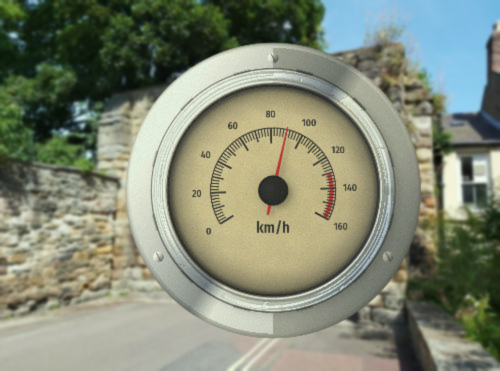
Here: 90 (km/h)
